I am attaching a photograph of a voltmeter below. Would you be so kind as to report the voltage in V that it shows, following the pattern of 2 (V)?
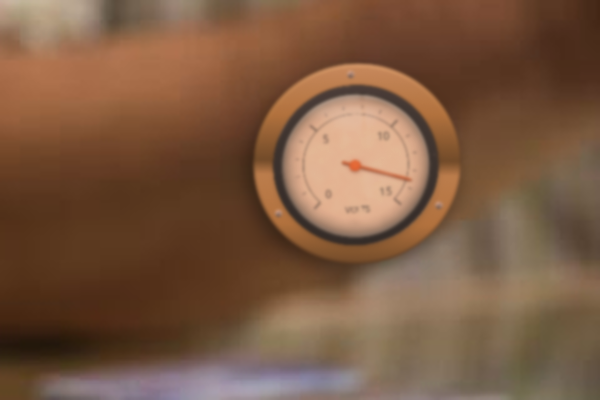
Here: 13.5 (V)
